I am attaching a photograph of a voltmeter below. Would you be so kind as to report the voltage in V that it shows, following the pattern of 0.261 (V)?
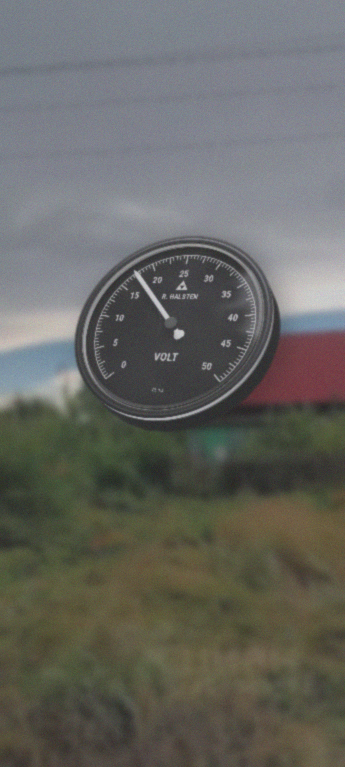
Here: 17.5 (V)
